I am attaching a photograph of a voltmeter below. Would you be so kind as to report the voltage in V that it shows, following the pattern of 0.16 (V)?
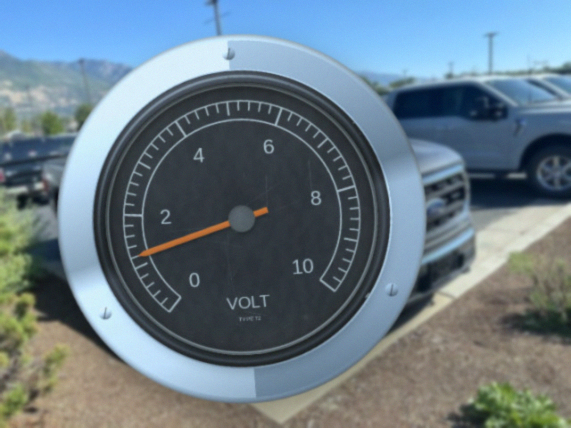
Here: 1.2 (V)
